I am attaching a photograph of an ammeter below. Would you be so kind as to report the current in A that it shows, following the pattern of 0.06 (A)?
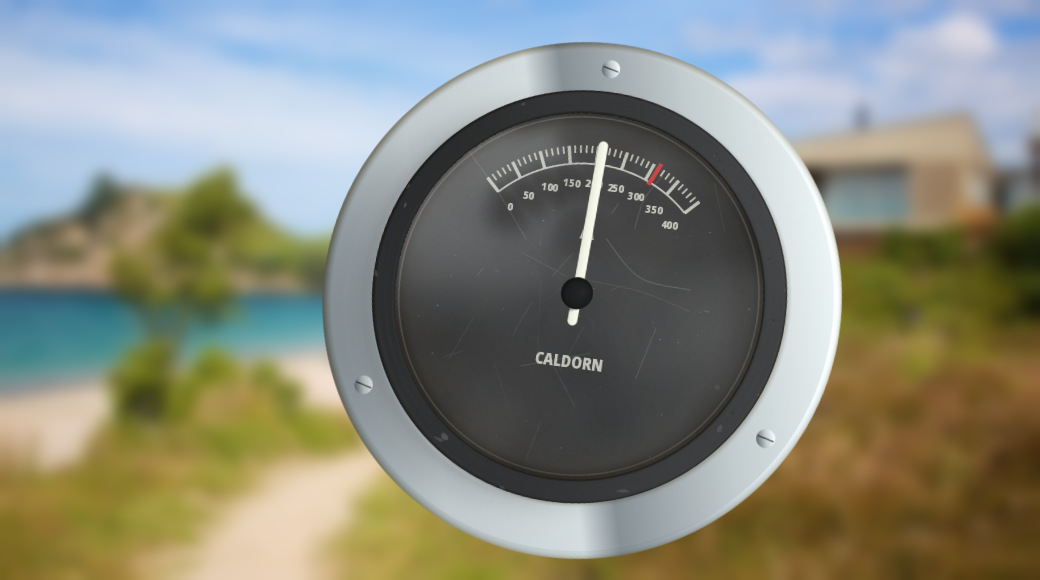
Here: 210 (A)
